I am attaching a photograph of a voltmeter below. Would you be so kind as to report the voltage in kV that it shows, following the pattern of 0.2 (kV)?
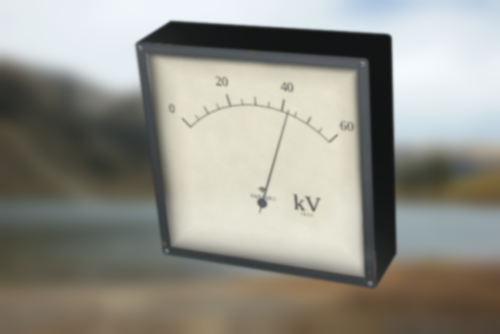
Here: 42.5 (kV)
